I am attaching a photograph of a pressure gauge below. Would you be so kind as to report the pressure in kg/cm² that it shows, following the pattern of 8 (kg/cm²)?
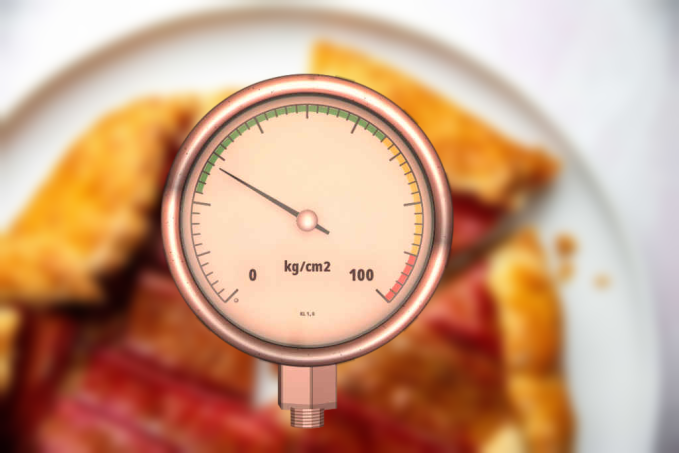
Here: 28 (kg/cm²)
